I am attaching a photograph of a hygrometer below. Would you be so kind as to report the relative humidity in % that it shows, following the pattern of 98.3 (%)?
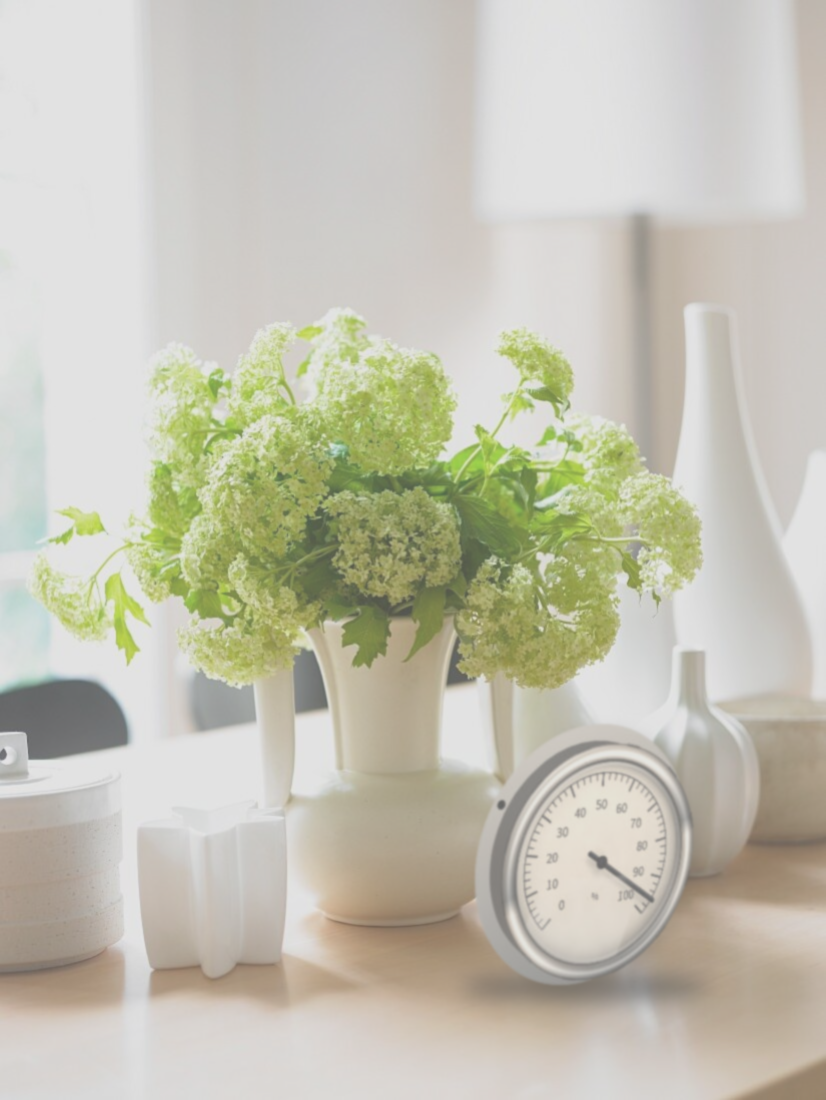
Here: 96 (%)
